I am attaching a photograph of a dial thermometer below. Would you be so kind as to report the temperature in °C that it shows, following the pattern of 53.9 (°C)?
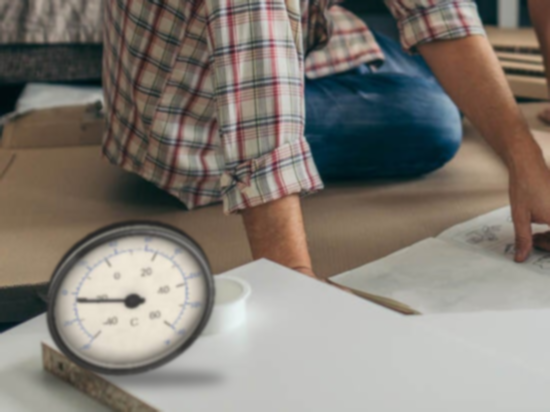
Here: -20 (°C)
